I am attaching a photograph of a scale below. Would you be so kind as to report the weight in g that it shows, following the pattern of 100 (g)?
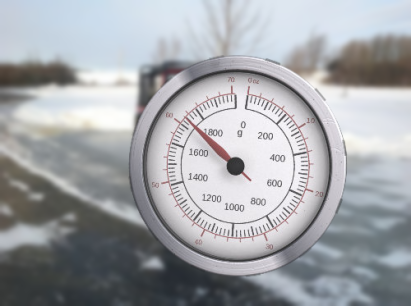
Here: 1740 (g)
